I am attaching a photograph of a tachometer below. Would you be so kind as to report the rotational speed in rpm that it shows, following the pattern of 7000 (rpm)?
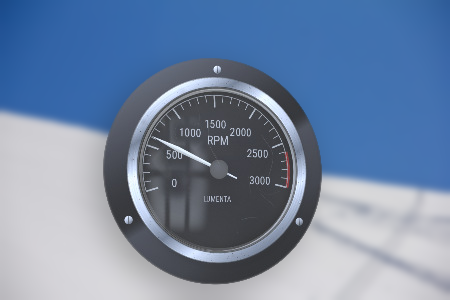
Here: 600 (rpm)
